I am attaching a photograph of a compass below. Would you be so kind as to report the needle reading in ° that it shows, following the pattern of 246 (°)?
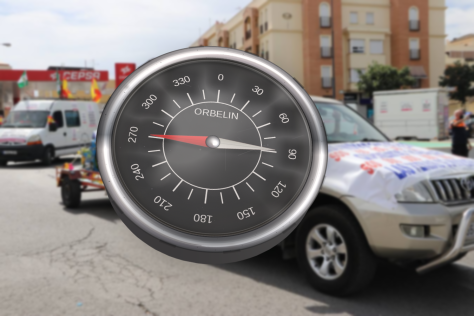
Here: 270 (°)
